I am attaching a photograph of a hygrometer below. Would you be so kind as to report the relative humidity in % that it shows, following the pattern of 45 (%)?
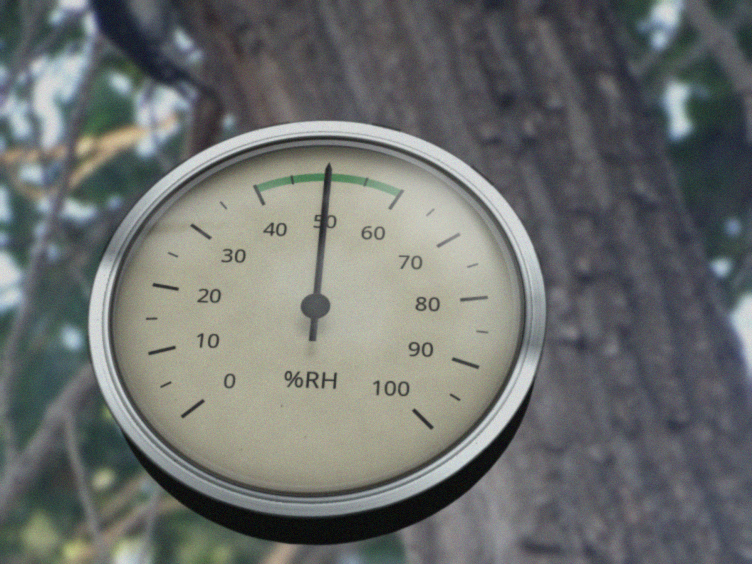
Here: 50 (%)
